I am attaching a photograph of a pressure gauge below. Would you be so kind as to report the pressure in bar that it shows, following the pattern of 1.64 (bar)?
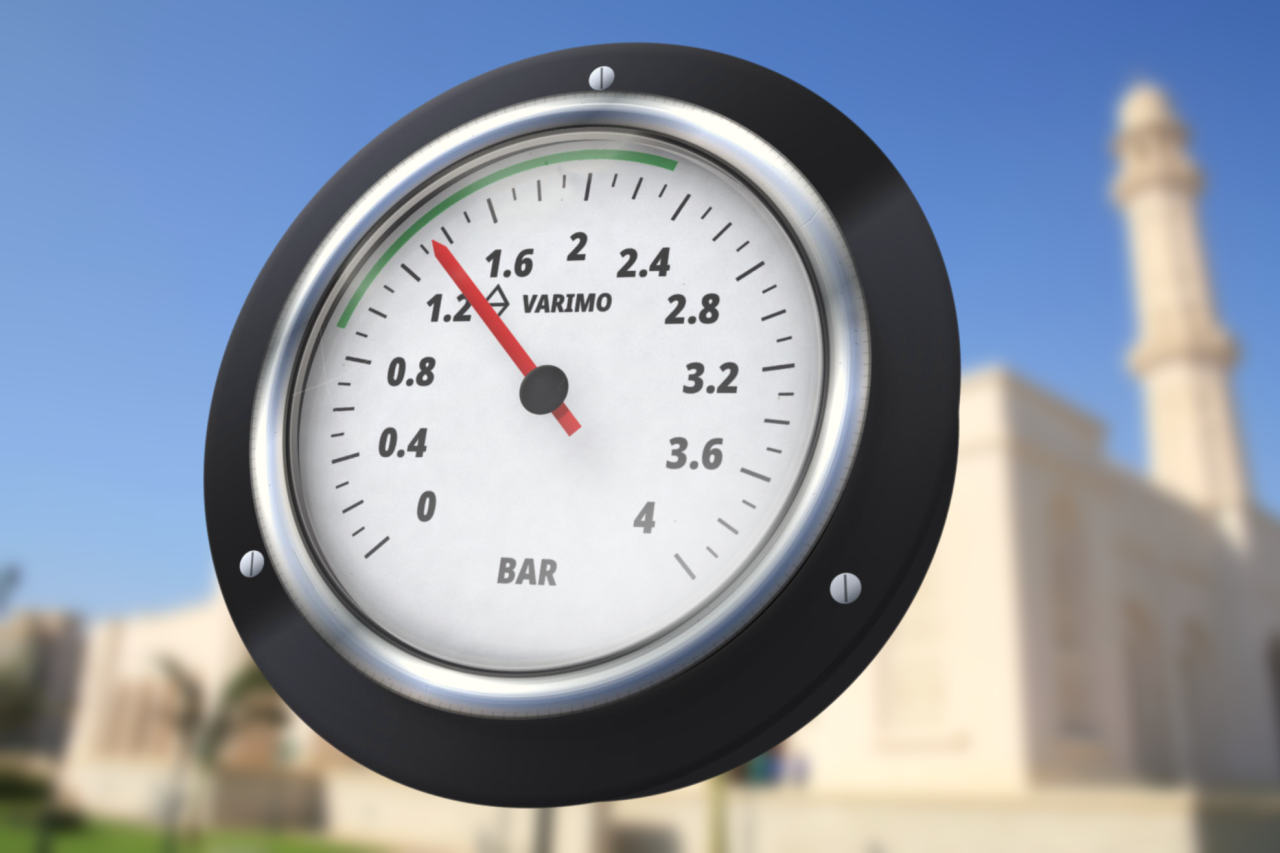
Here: 1.35 (bar)
